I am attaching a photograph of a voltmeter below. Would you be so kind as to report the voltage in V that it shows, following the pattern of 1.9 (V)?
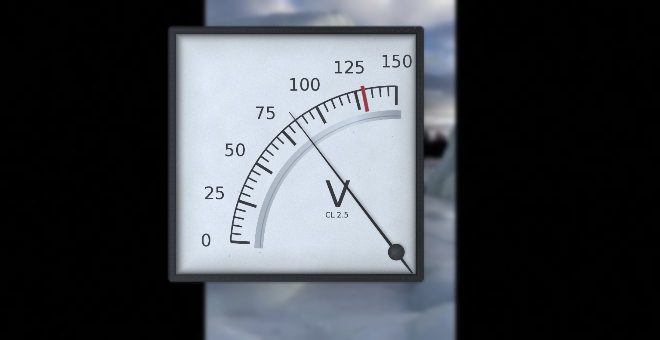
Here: 85 (V)
